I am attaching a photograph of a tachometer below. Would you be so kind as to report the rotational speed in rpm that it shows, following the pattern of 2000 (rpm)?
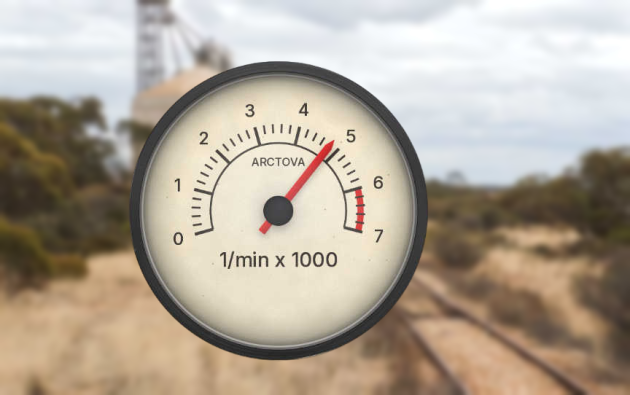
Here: 4800 (rpm)
